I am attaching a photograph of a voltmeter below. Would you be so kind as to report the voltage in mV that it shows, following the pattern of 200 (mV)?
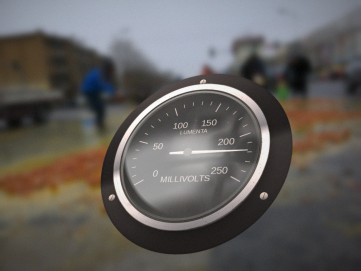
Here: 220 (mV)
